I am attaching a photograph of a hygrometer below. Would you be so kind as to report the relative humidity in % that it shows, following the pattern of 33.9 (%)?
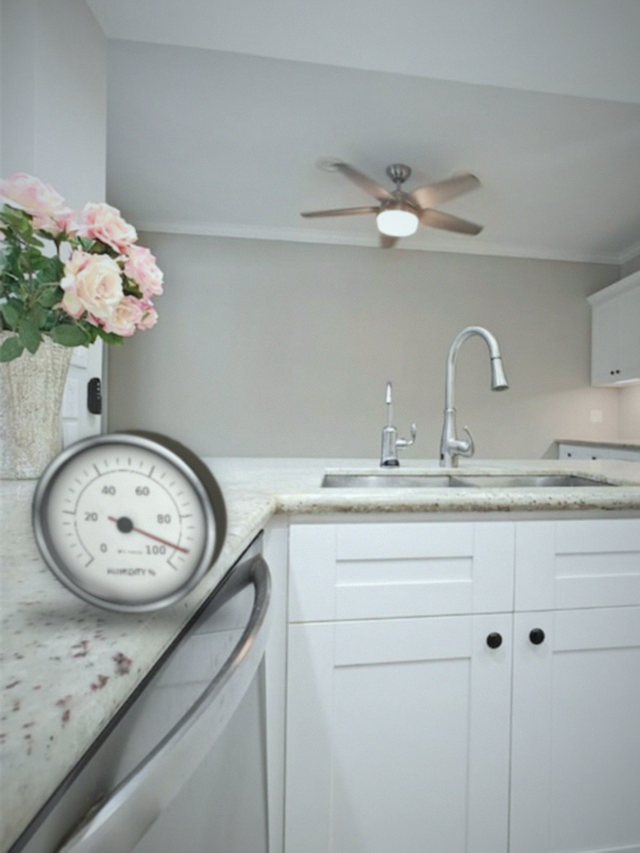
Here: 92 (%)
